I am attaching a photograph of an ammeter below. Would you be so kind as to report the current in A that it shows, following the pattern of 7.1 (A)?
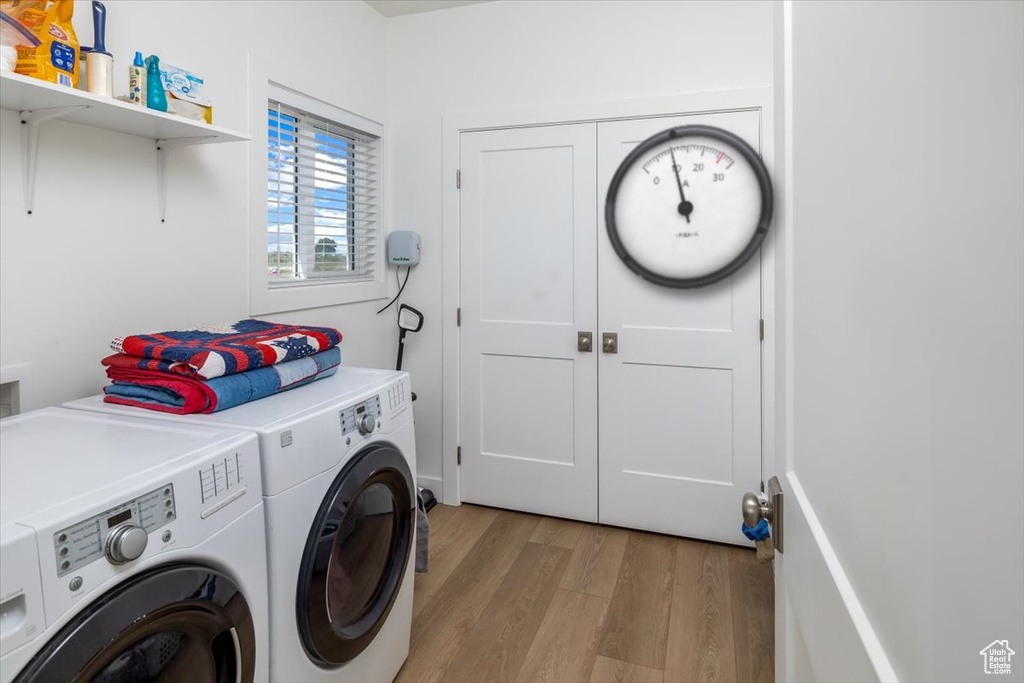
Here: 10 (A)
